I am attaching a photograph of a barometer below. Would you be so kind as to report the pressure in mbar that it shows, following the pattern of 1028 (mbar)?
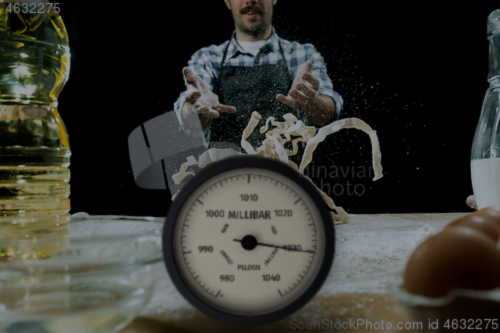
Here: 1030 (mbar)
